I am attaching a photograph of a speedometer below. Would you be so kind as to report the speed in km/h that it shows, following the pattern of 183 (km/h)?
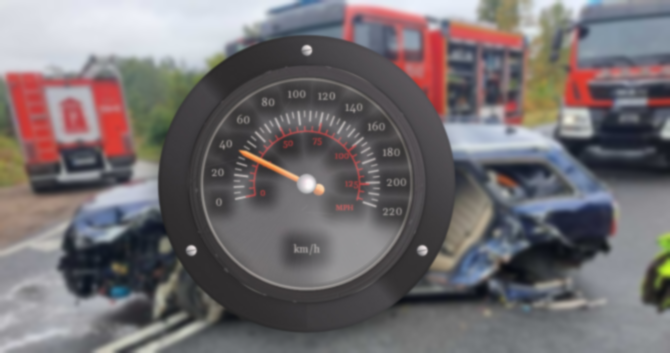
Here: 40 (km/h)
